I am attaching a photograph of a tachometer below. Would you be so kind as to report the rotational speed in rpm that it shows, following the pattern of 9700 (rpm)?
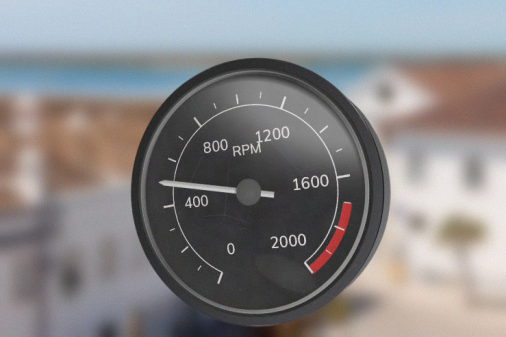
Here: 500 (rpm)
